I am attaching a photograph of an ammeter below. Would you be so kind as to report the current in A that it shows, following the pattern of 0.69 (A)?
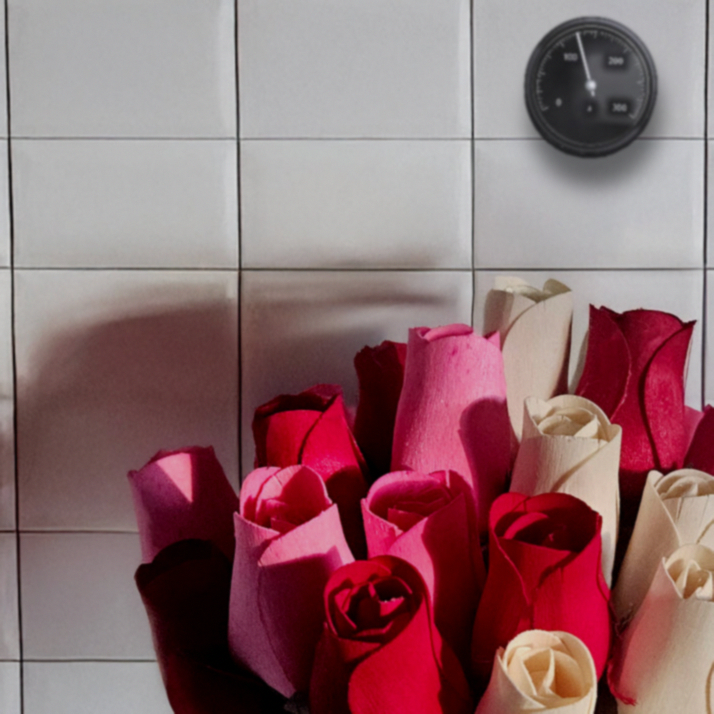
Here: 125 (A)
